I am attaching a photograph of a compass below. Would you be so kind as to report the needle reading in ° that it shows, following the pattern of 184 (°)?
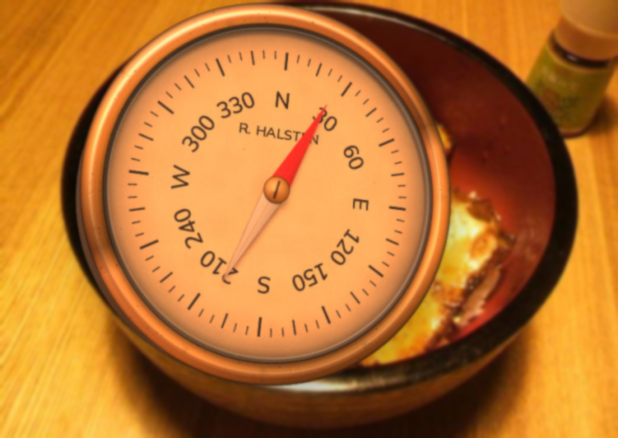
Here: 25 (°)
